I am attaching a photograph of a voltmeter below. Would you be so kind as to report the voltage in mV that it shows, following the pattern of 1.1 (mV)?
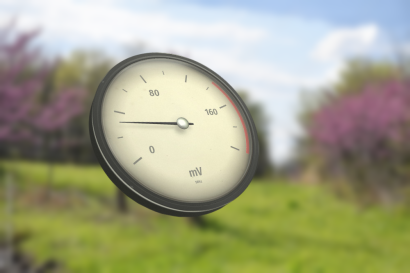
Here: 30 (mV)
